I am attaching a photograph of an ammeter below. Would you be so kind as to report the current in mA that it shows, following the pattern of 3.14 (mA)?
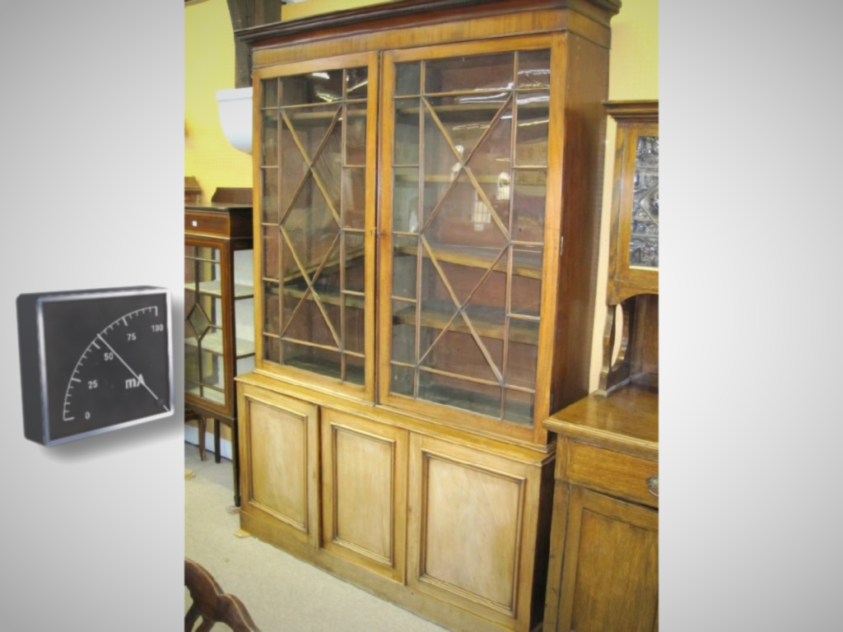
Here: 55 (mA)
